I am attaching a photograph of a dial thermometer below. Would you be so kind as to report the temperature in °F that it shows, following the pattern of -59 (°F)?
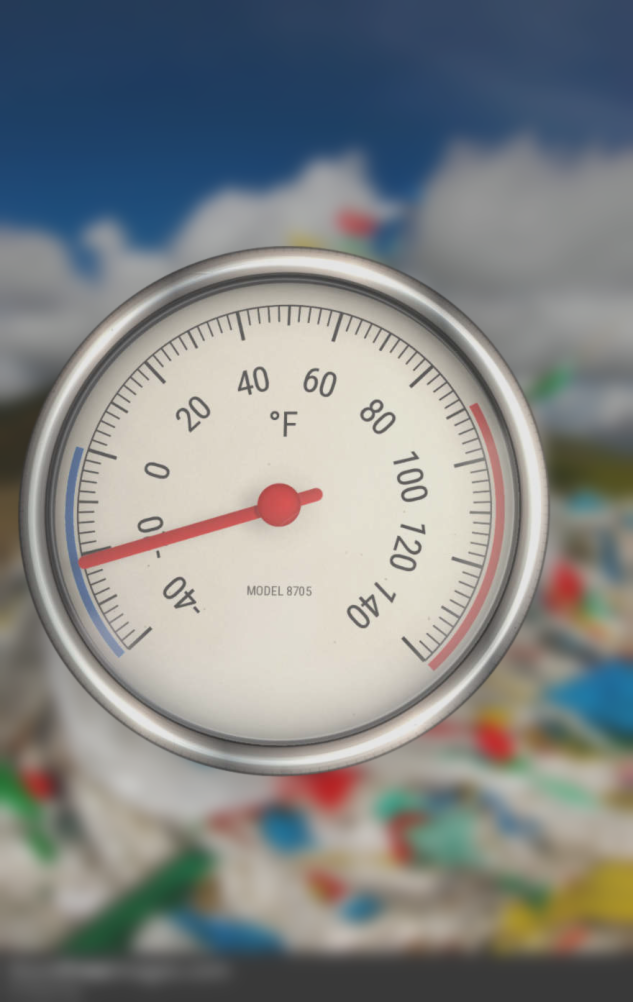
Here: -22 (°F)
